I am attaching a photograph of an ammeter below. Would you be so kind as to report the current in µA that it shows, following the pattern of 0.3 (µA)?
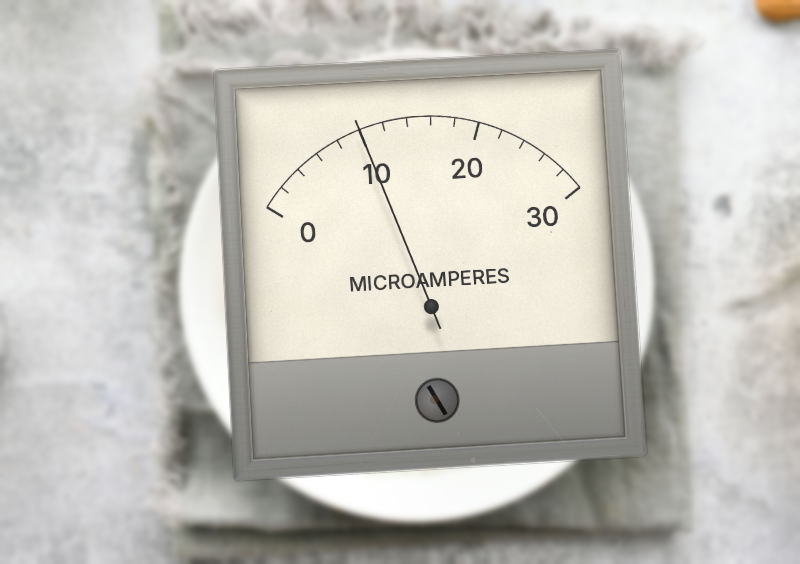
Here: 10 (µA)
